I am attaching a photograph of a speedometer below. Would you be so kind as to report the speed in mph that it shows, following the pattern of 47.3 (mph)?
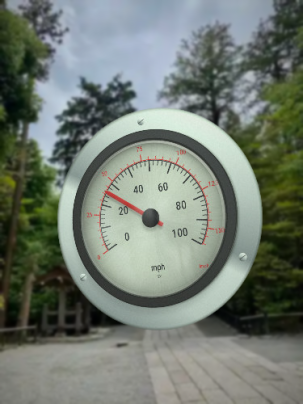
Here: 26 (mph)
